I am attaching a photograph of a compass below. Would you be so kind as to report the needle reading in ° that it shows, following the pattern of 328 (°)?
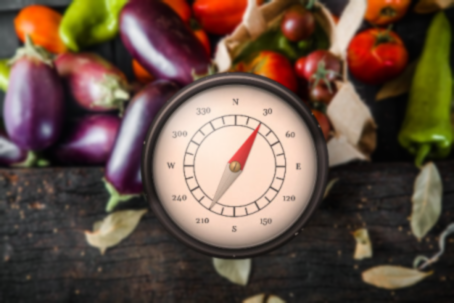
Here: 30 (°)
